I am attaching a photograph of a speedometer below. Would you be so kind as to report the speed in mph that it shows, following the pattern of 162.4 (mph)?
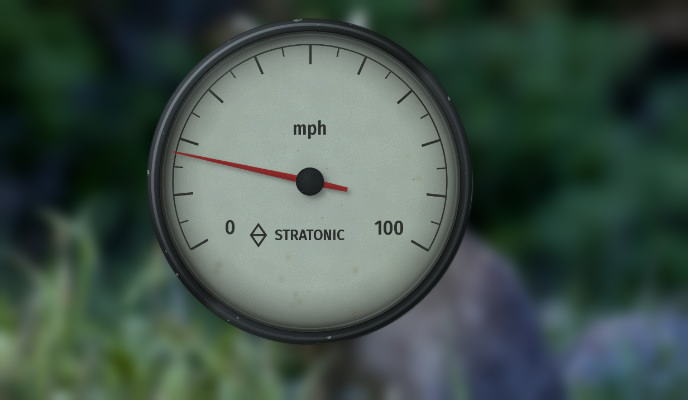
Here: 17.5 (mph)
